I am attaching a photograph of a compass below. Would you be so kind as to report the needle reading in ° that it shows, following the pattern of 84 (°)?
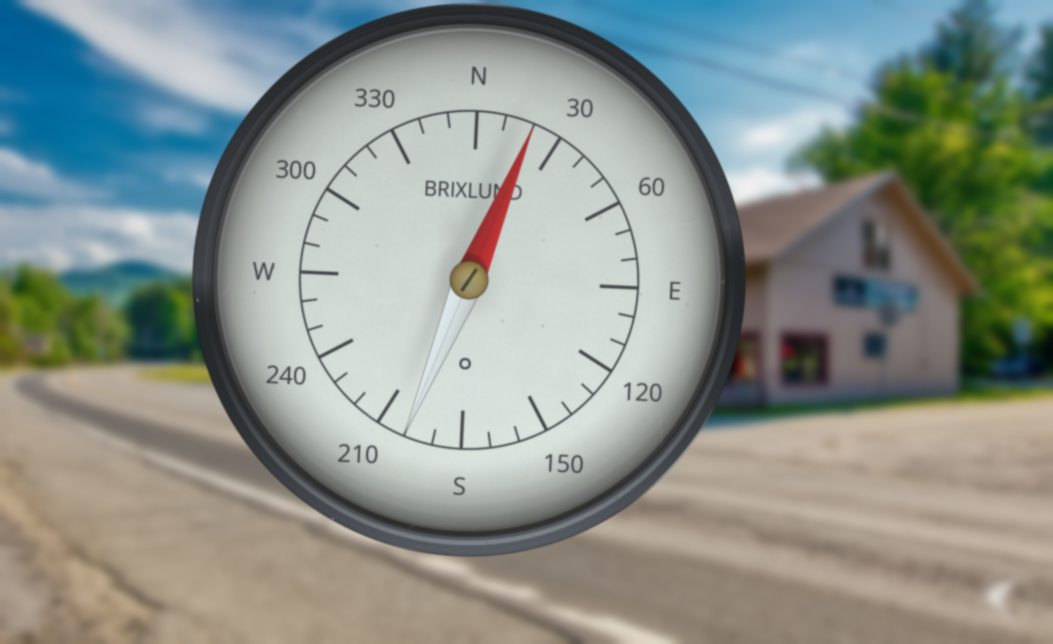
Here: 20 (°)
